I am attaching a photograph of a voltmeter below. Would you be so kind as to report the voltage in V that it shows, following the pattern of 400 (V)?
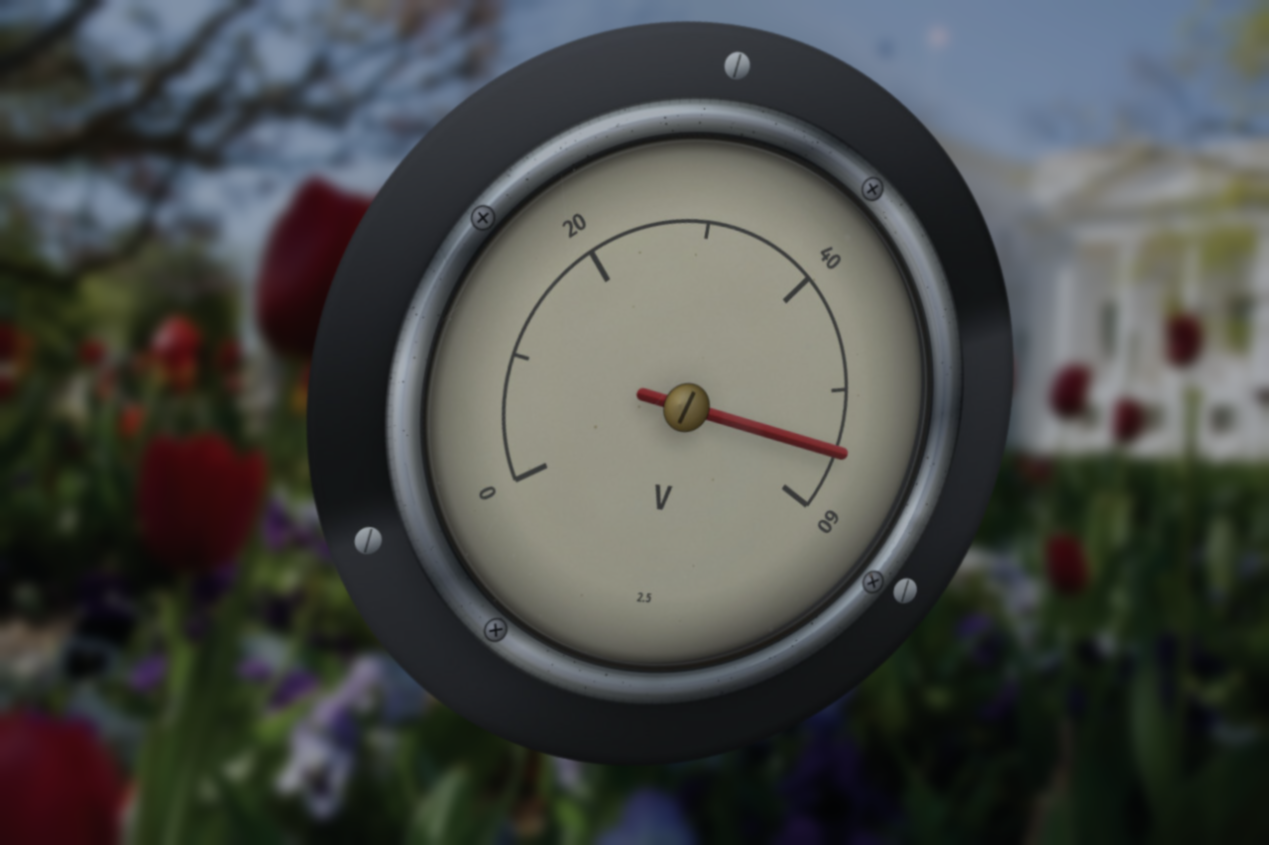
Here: 55 (V)
